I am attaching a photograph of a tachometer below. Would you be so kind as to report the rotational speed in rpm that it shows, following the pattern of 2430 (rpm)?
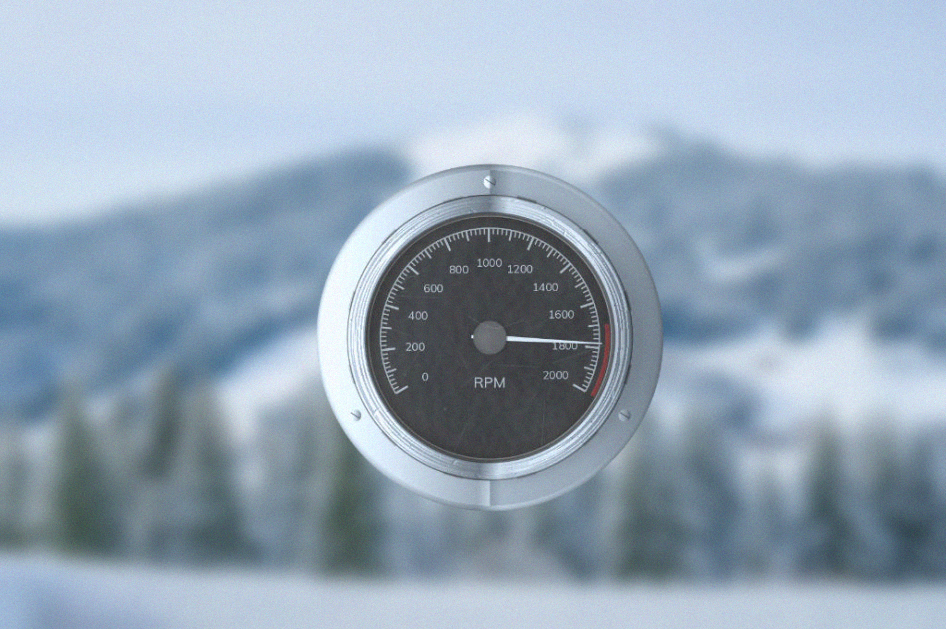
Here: 1780 (rpm)
